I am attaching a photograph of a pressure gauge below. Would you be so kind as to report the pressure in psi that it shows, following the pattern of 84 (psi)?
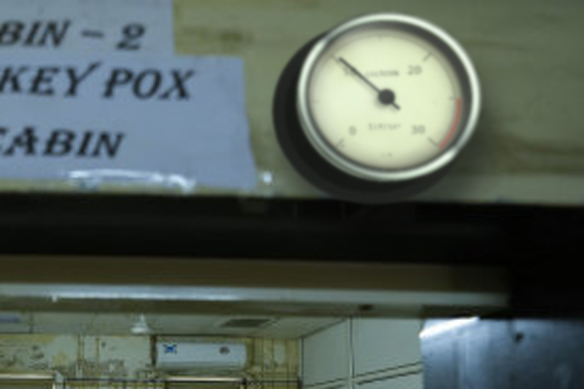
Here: 10 (psi)
